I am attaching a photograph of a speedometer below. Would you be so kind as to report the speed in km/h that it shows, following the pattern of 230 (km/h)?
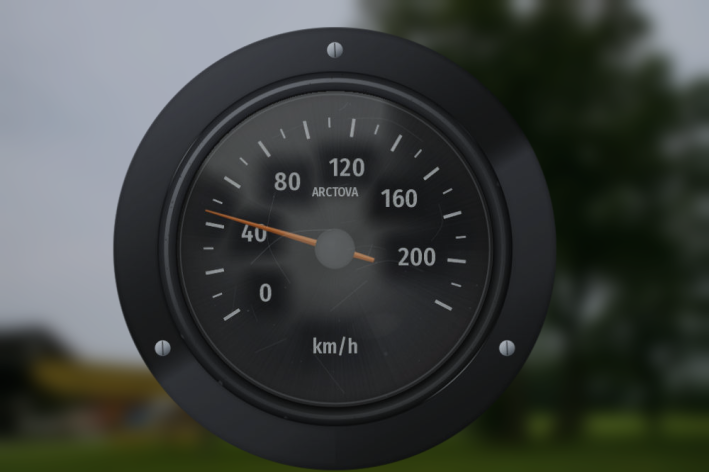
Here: 45 (km/h)
